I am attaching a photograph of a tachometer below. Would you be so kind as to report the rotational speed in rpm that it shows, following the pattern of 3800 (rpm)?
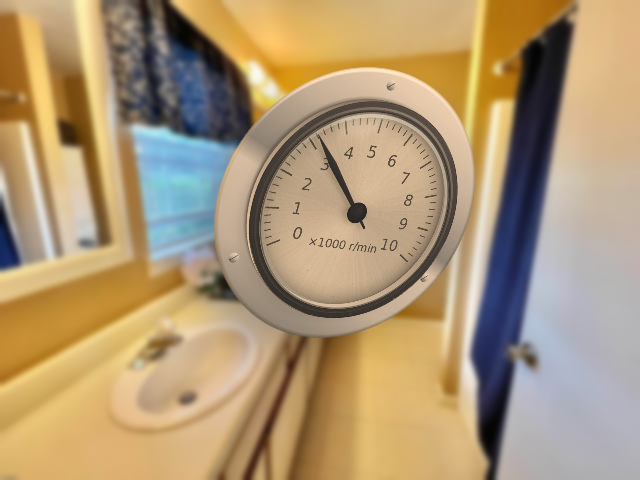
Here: 3200 (rpm)
